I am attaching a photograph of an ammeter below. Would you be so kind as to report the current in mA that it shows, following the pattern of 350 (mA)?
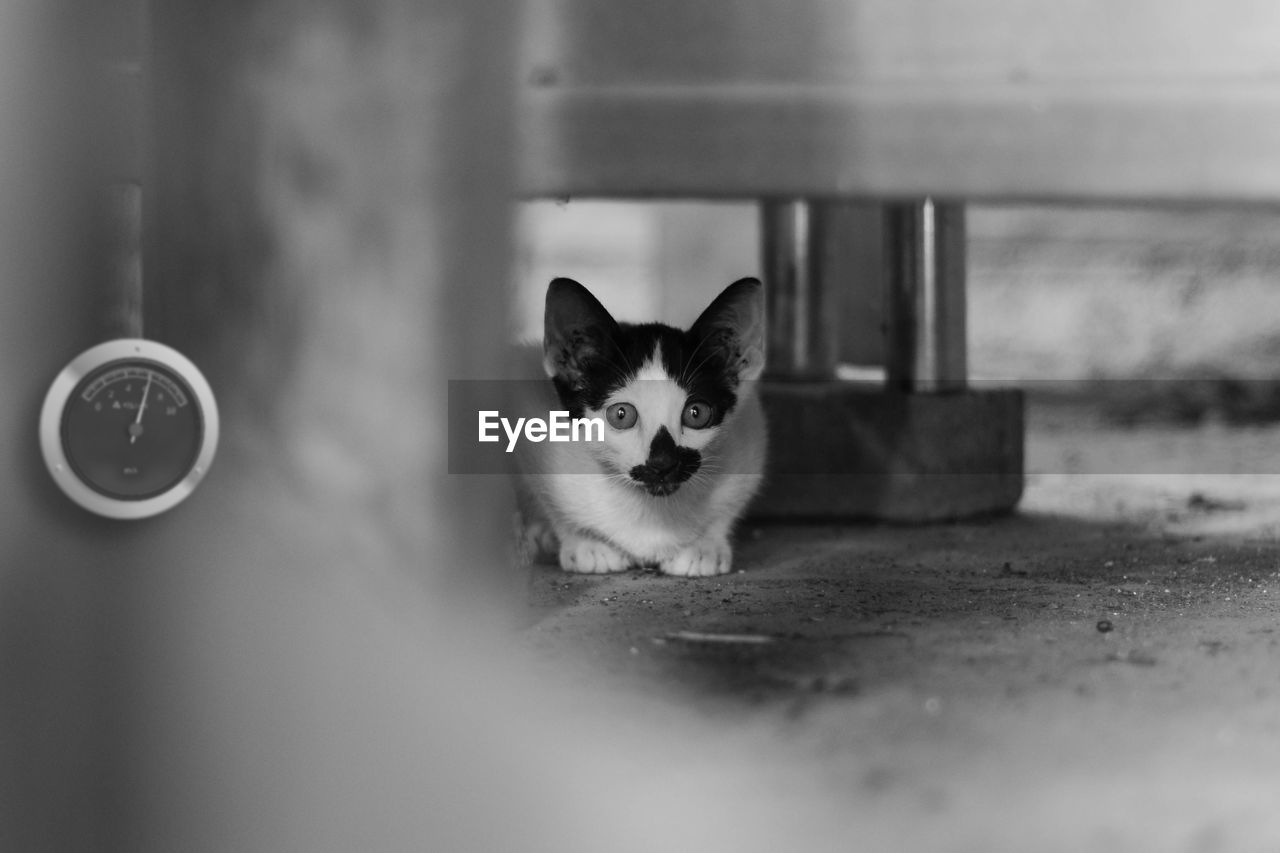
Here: 6 (mA)
